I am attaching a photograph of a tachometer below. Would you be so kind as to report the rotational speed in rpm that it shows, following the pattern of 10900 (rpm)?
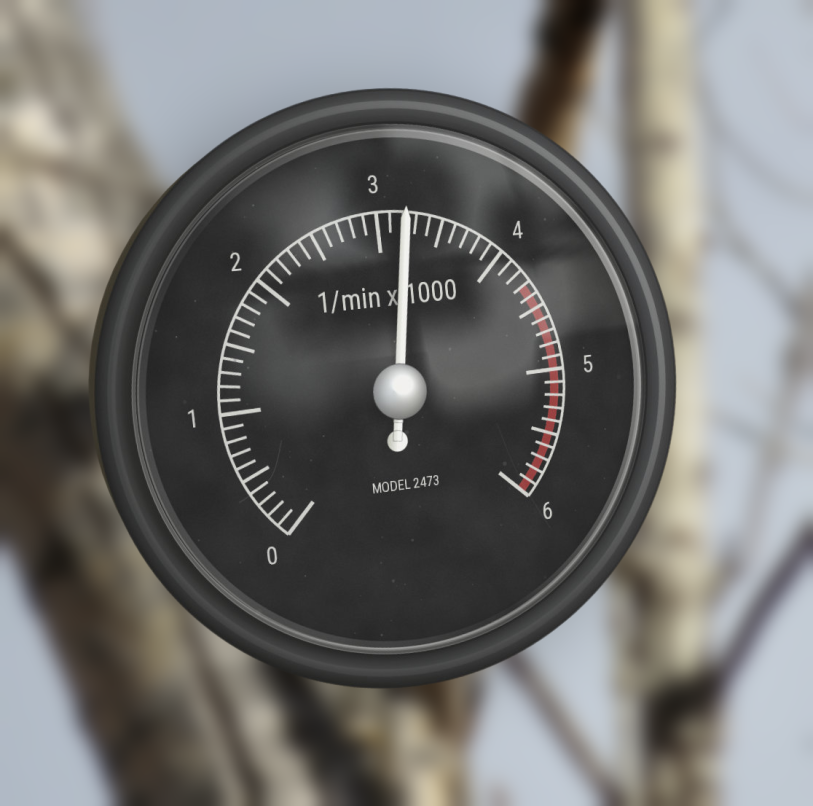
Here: 3200 (rpm)
